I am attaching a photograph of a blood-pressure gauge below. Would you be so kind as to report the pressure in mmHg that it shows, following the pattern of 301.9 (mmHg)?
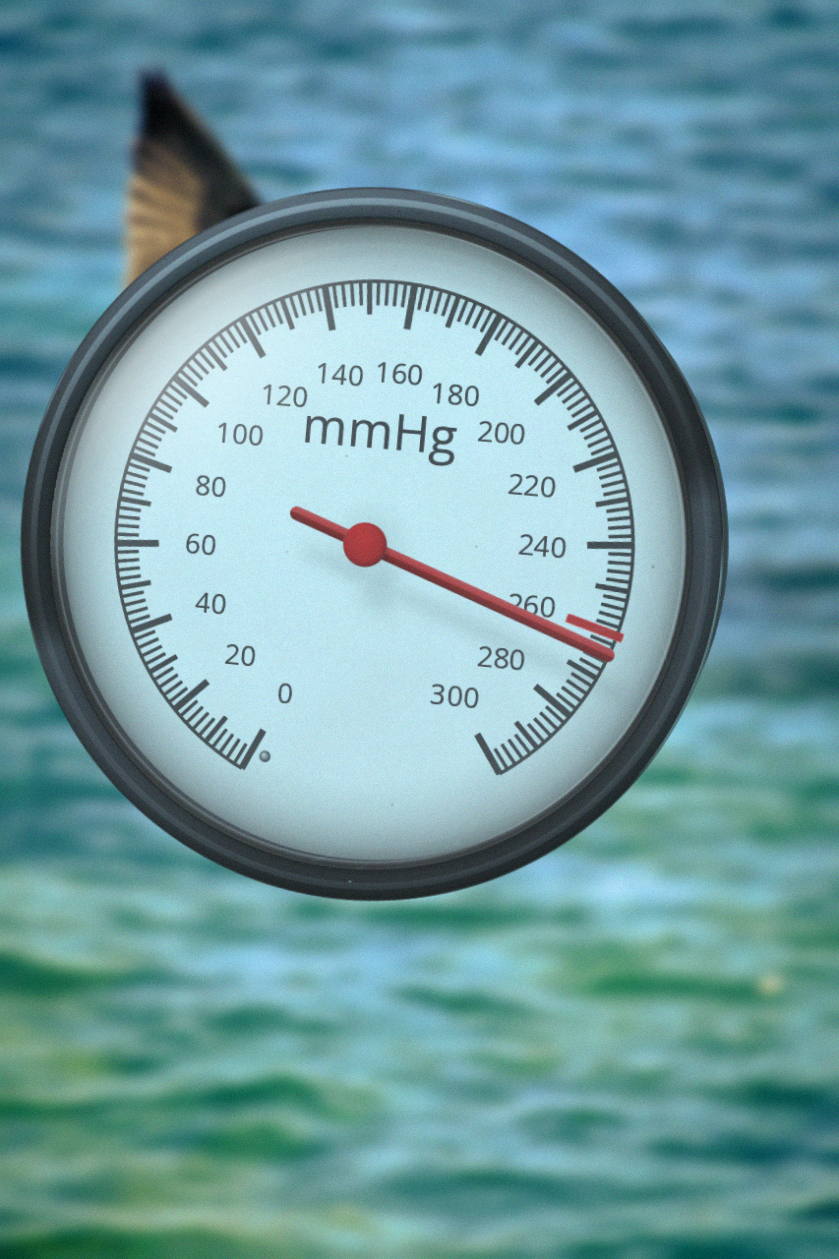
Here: 264 (mmHg)
